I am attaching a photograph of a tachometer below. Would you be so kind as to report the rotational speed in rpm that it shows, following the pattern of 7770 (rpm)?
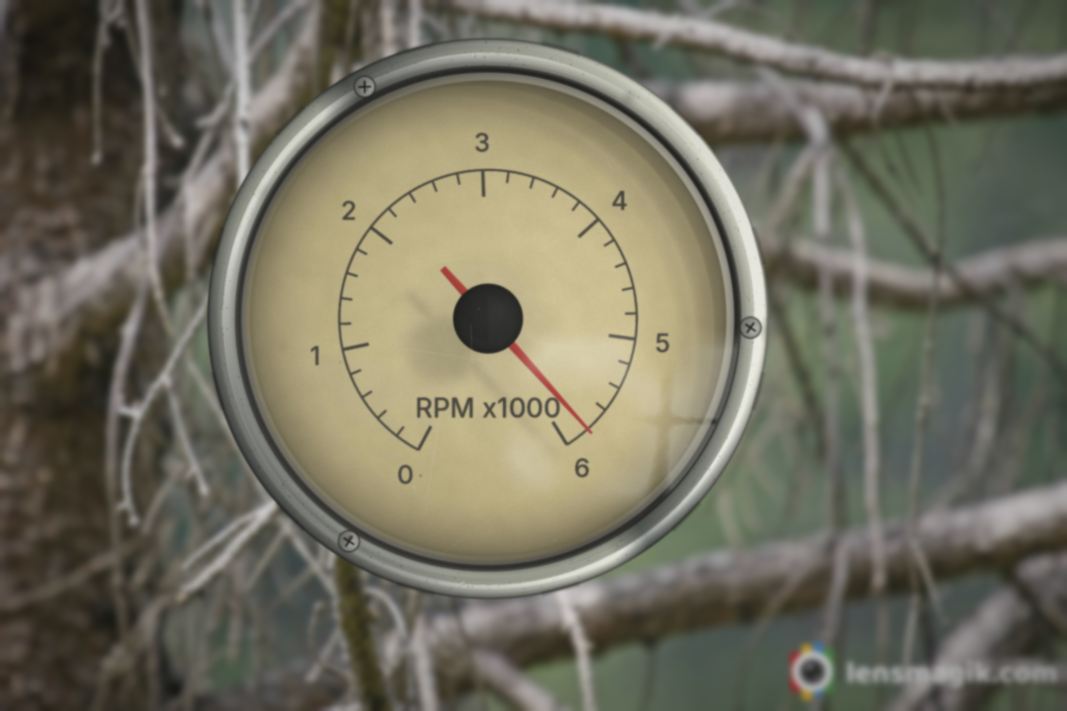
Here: 5800 (rpm)
